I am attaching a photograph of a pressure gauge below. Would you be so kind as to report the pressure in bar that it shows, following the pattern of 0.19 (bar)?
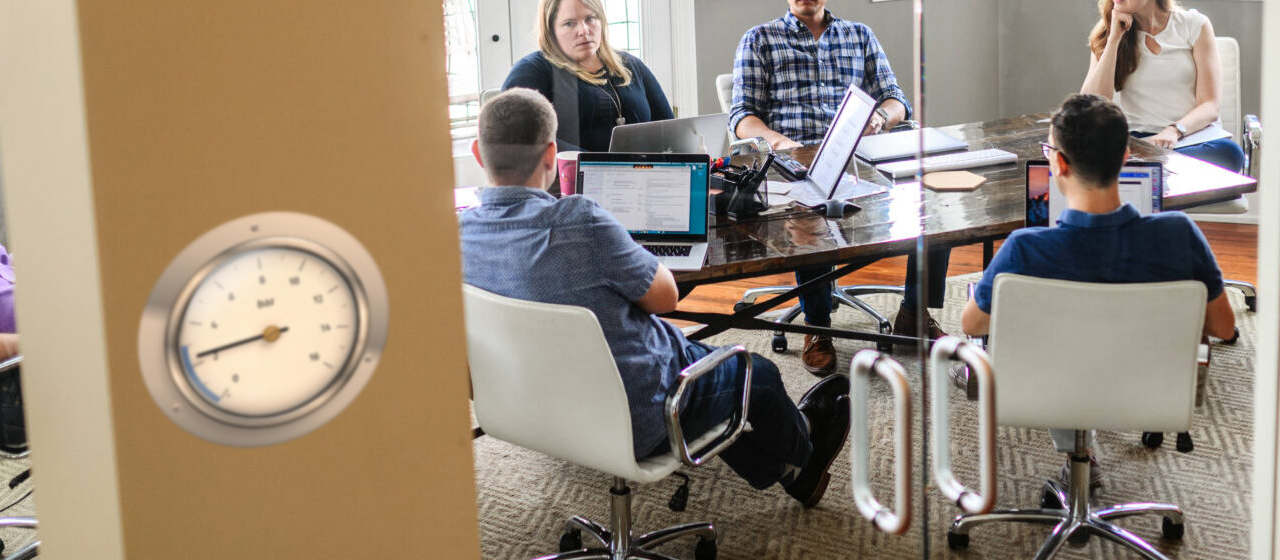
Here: 2.5 (bar)
